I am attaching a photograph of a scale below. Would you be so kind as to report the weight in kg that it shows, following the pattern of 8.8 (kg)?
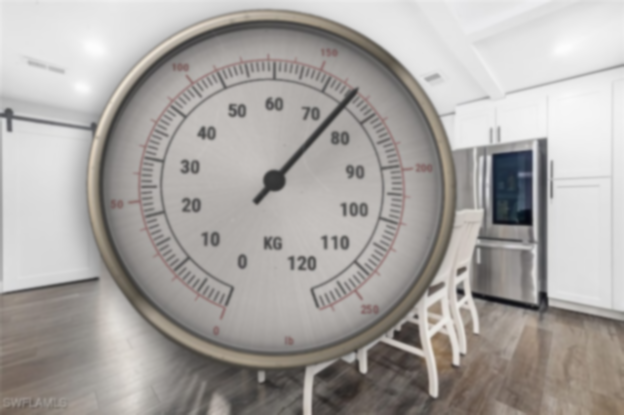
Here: 75 (kg)
